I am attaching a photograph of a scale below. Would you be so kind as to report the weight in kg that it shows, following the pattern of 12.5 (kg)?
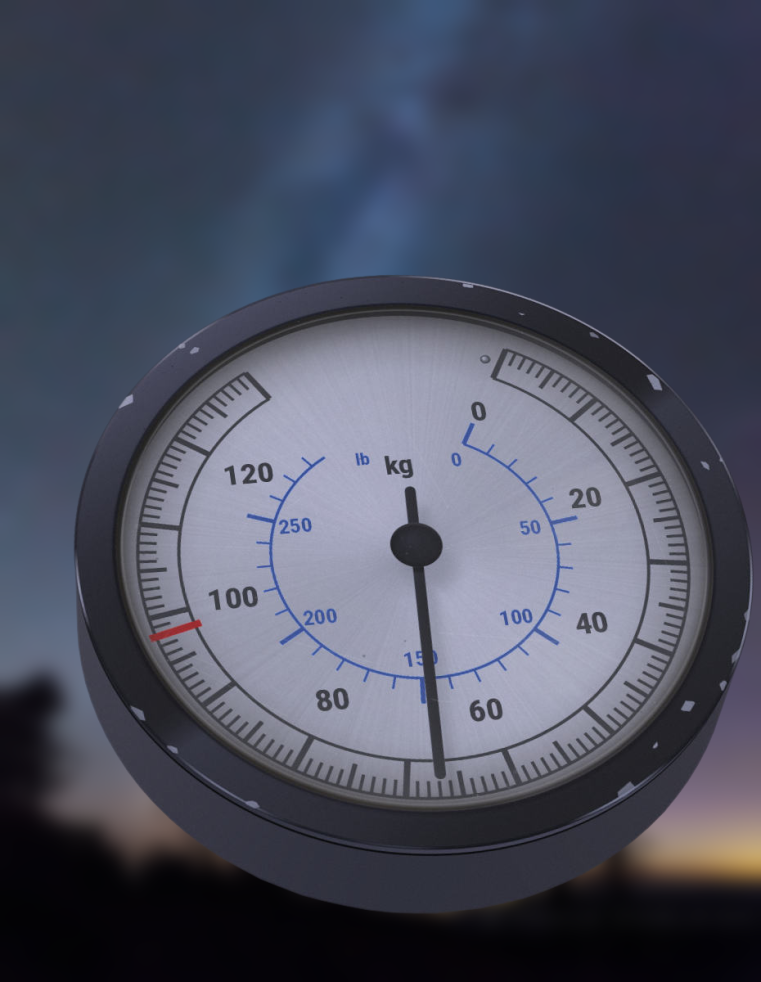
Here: 67 (kg)
